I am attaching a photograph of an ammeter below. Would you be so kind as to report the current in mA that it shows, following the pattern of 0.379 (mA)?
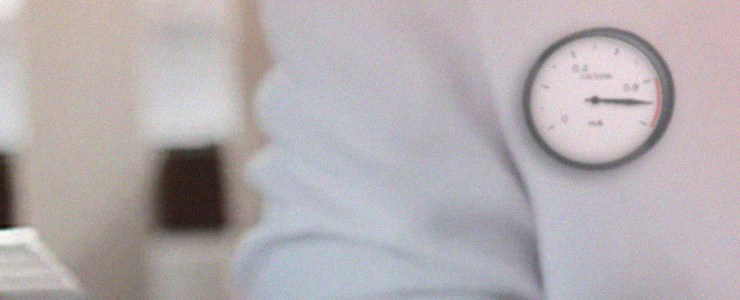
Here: 0.9 (mA)
